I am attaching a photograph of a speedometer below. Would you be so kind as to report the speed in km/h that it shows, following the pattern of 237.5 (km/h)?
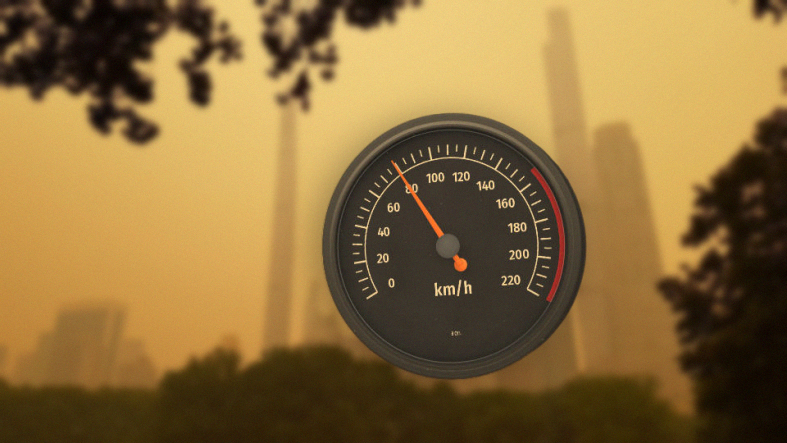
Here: 80 (km/h)
